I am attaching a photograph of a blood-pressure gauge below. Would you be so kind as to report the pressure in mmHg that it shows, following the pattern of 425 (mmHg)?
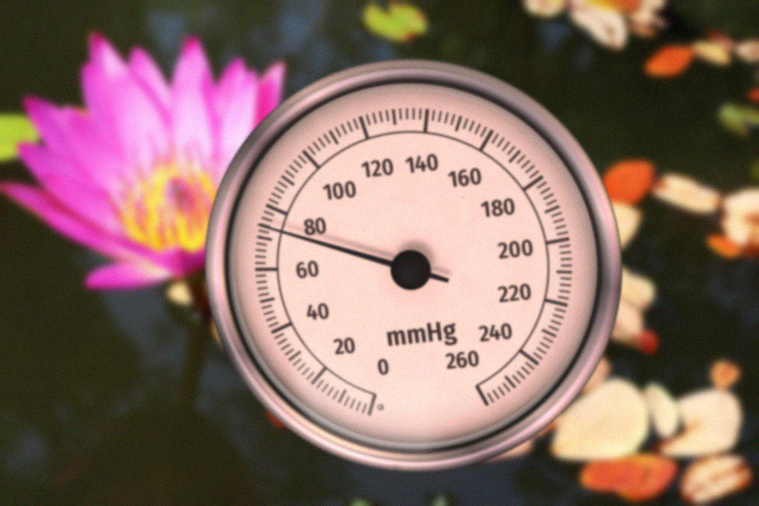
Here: 74 (mmHg)
